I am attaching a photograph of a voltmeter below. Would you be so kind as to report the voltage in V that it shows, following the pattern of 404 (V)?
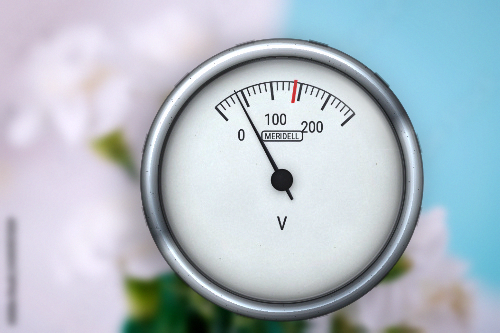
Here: 40 (V)
